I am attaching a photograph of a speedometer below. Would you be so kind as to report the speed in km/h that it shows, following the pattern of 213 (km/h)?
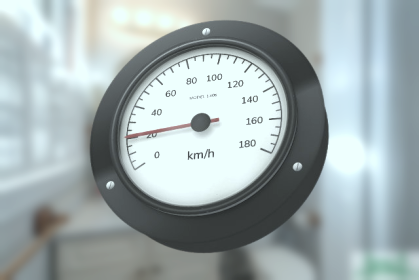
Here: 20 (km/h)
